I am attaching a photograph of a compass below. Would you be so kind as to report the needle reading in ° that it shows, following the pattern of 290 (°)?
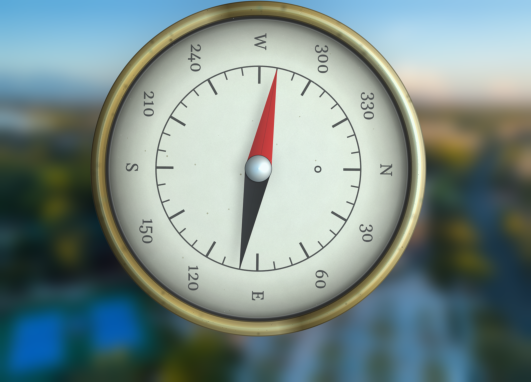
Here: 280 (°)
